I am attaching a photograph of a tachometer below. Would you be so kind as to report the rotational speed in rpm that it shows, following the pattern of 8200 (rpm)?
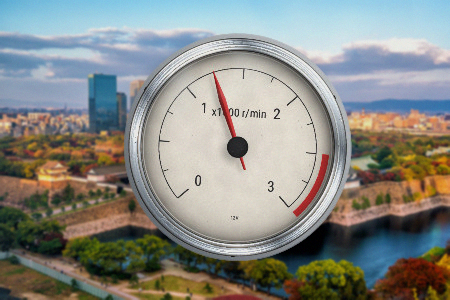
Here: 1250 (rpm)
